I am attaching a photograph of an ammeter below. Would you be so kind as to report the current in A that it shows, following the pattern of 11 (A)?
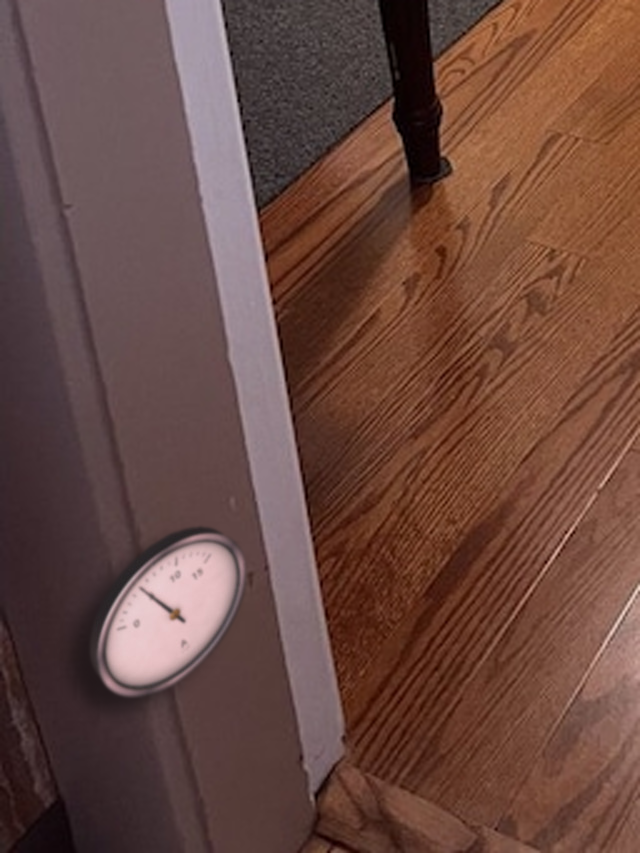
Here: 5 (A)
